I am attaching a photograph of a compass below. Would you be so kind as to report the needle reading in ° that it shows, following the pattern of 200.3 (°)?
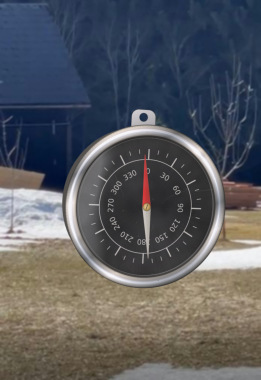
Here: 355 (°)
